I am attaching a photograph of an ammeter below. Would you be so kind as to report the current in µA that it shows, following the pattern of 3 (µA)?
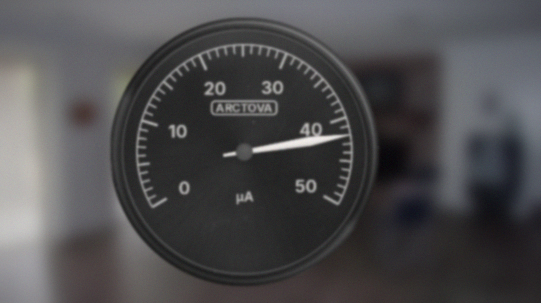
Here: 42 (µA)
